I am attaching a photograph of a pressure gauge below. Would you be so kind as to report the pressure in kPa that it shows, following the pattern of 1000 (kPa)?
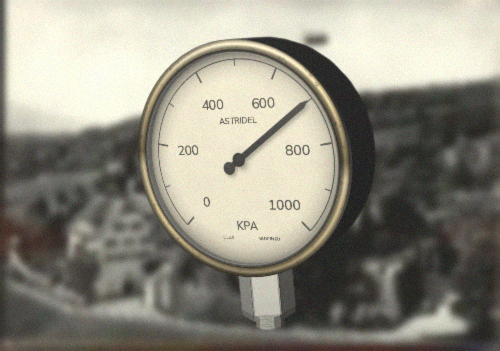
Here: 700 (kPa)
